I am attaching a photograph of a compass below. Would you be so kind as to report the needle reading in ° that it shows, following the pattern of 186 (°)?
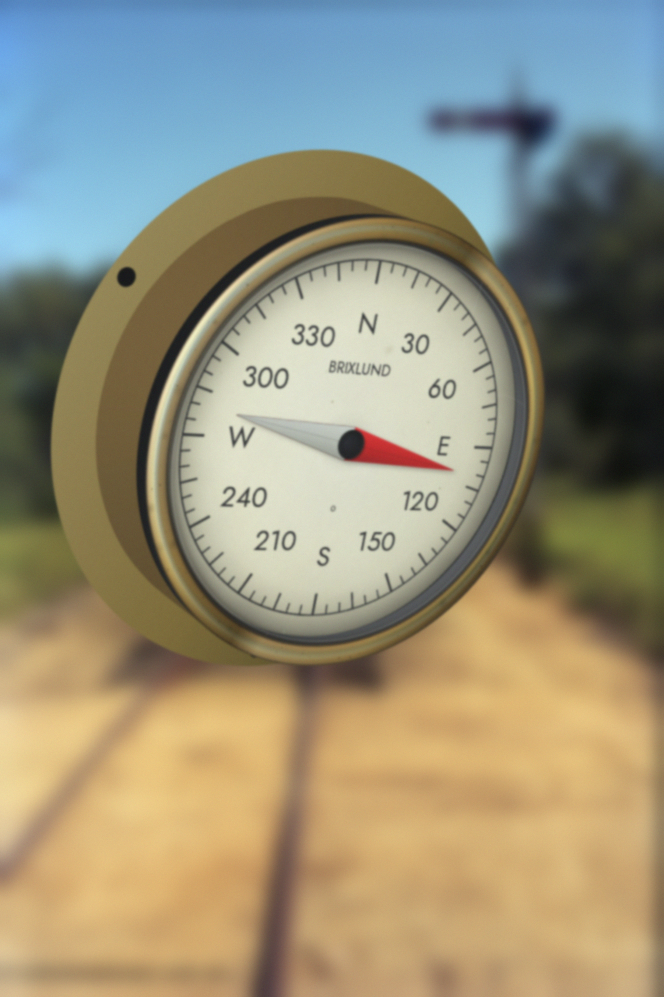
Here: 100 (°)
